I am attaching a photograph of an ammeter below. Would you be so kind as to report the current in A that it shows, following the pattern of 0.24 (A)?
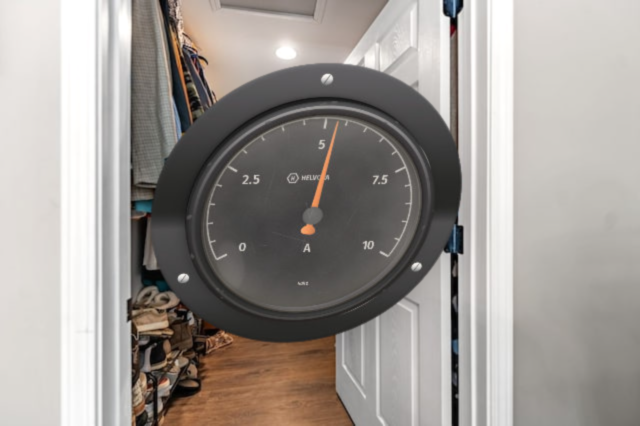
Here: 5.25 (A)
